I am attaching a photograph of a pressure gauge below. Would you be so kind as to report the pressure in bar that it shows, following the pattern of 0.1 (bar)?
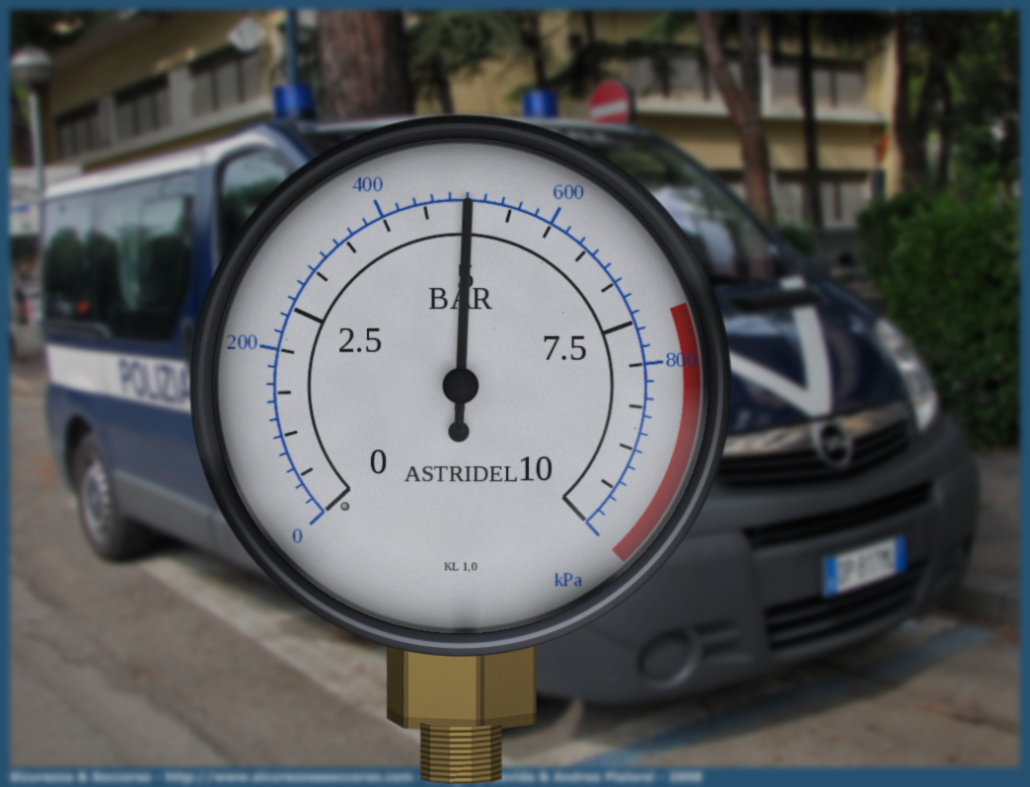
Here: 5 (bar)
